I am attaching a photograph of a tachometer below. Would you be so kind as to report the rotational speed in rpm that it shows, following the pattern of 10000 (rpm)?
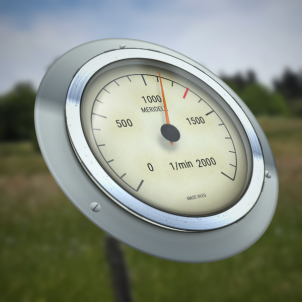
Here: 1100 (rpm)
